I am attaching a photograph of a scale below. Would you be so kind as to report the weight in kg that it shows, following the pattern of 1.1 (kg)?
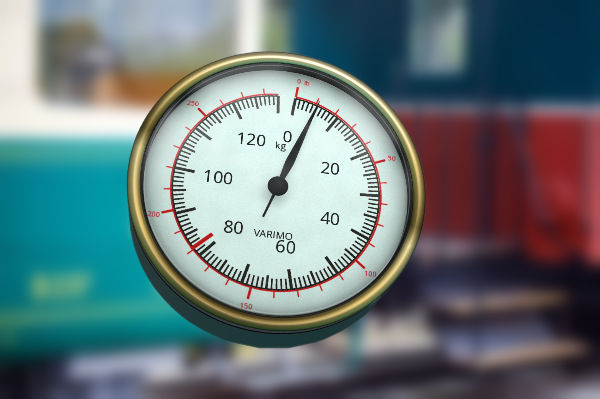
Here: 5 (kg)
